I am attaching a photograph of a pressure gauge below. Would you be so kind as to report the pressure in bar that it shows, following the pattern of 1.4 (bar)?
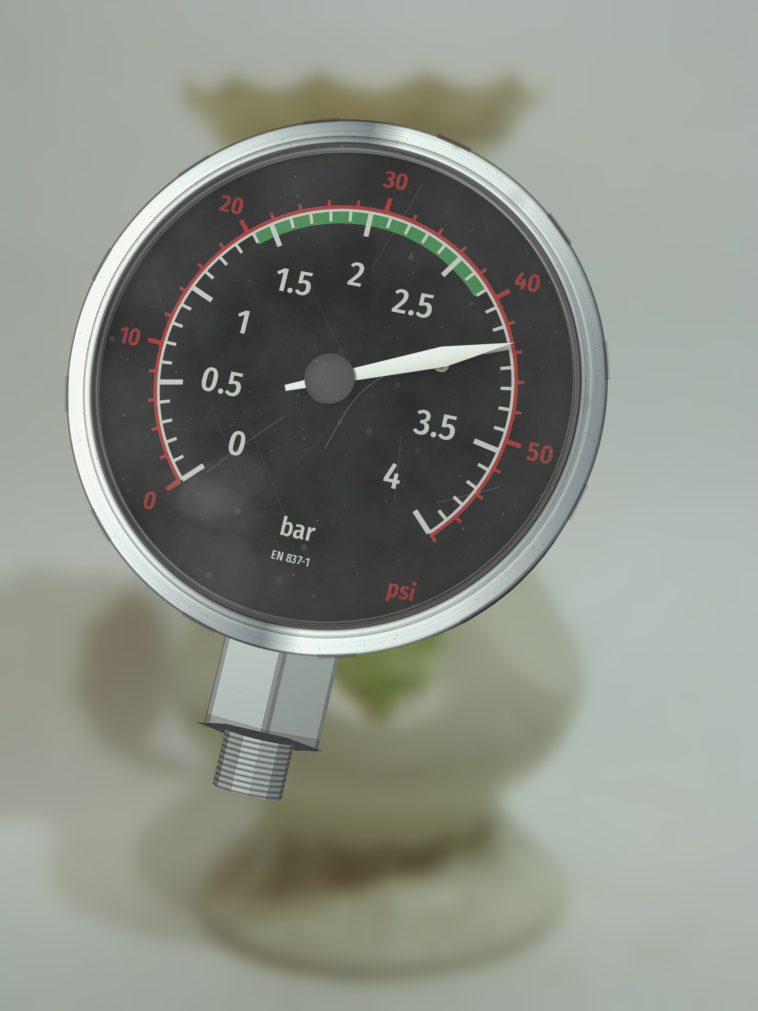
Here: 3 (bar)
